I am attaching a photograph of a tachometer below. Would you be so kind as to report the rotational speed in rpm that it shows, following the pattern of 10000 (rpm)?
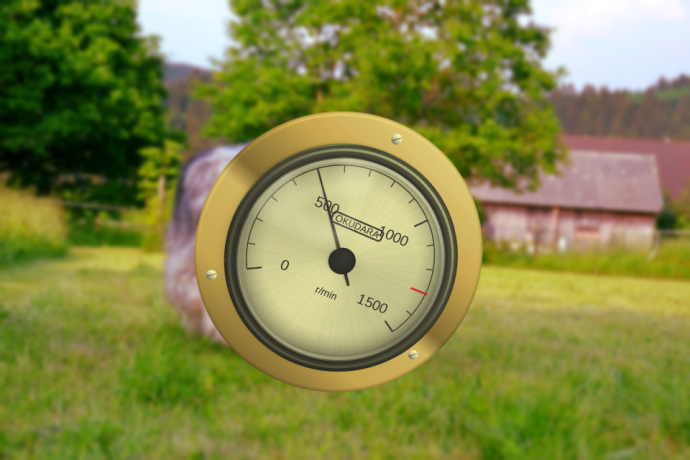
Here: 500 (rpm)
